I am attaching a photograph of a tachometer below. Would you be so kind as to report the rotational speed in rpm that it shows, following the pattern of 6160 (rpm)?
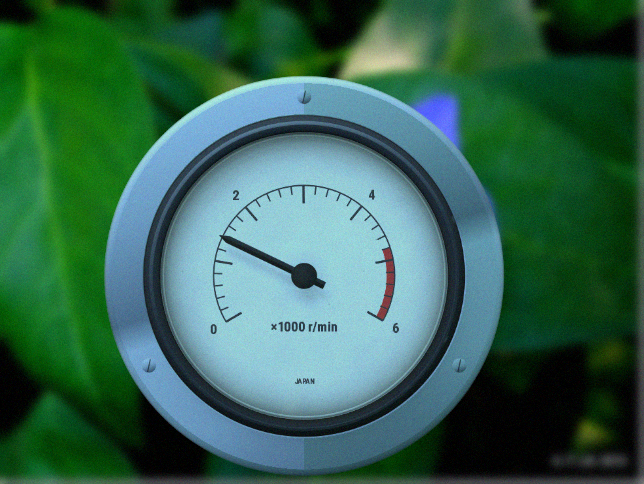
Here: 1400 (rpm)
